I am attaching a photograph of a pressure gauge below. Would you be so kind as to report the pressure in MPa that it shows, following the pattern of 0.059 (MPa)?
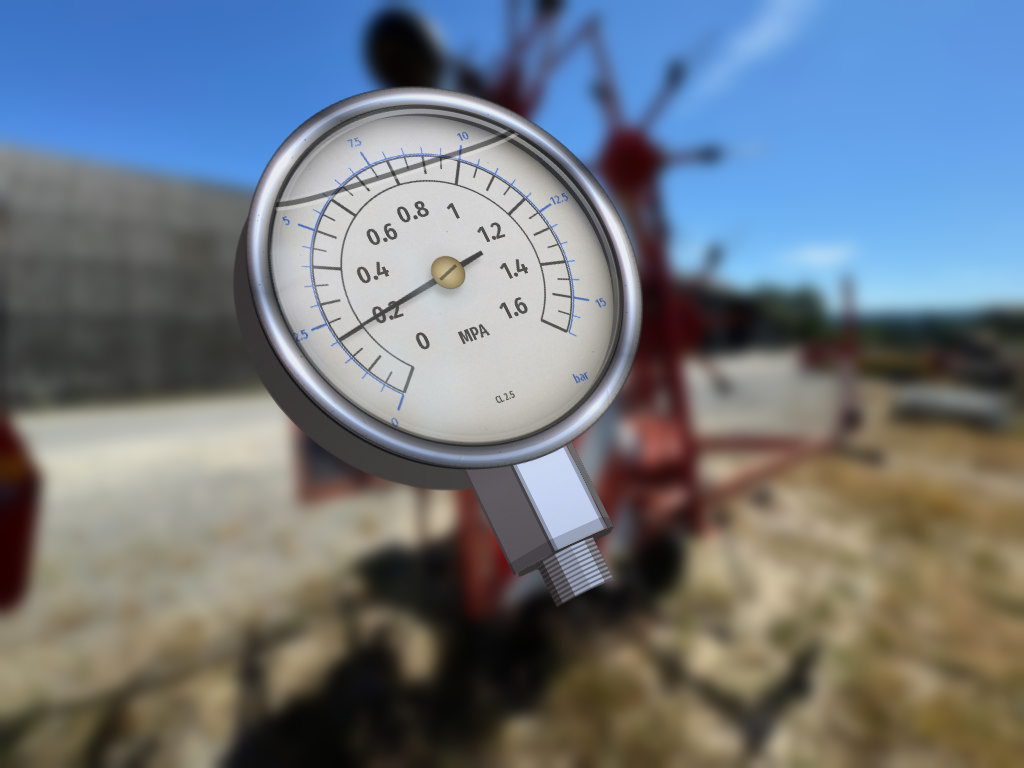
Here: 0.2 (MPa)
